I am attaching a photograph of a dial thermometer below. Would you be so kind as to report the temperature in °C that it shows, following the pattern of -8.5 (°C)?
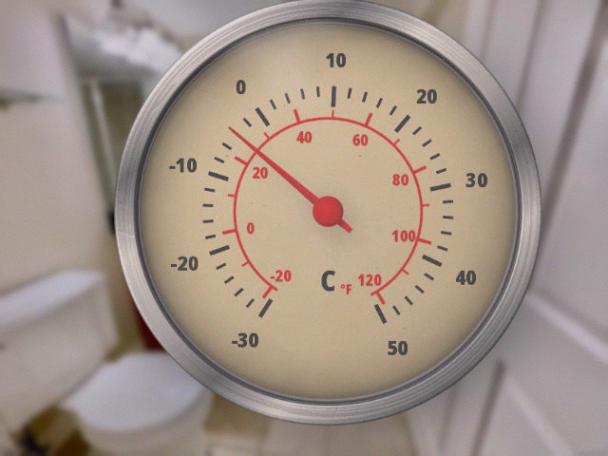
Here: -4 (°C)
